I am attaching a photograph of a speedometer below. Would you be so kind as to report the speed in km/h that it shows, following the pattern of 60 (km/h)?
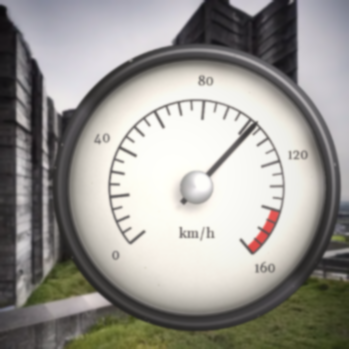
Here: 102.5 (km/h)
